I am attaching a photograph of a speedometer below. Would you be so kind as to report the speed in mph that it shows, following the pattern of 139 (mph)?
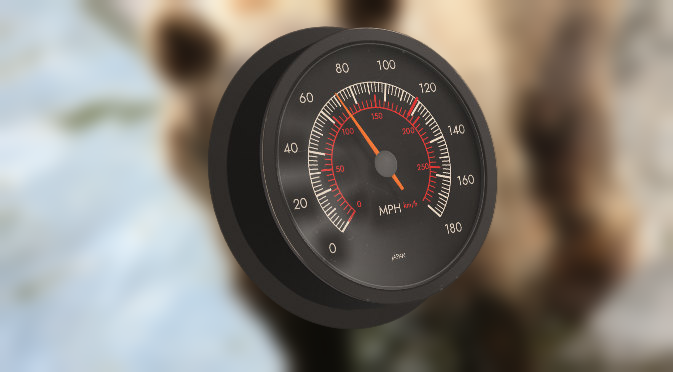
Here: 70 (mph)
